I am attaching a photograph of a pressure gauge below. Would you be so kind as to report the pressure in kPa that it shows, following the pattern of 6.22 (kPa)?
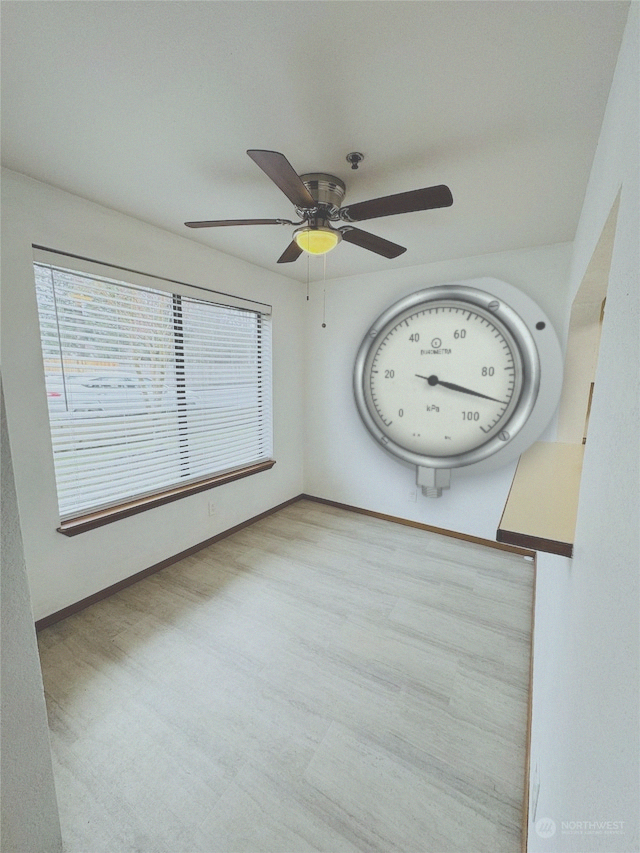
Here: 90 (kPa)
